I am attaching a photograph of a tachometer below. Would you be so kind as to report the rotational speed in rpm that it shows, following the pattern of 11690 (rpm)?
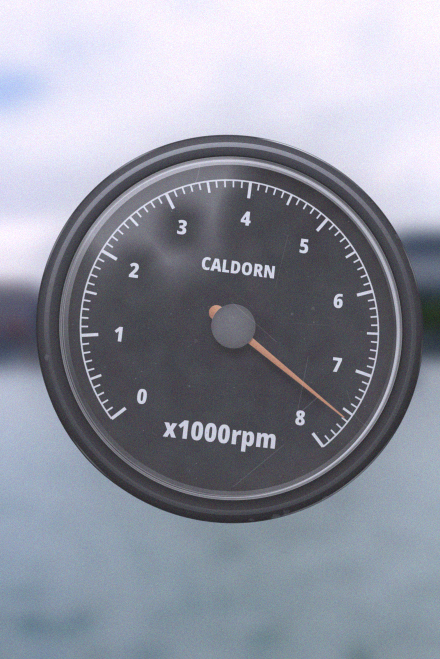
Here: 7600 (rpm)
